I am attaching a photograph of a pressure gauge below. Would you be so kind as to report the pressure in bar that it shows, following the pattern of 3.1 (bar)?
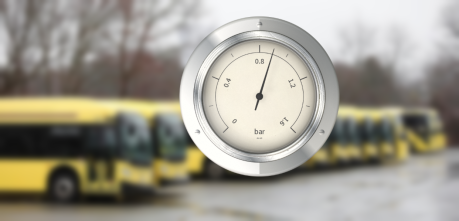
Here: 0.9 (bar)
